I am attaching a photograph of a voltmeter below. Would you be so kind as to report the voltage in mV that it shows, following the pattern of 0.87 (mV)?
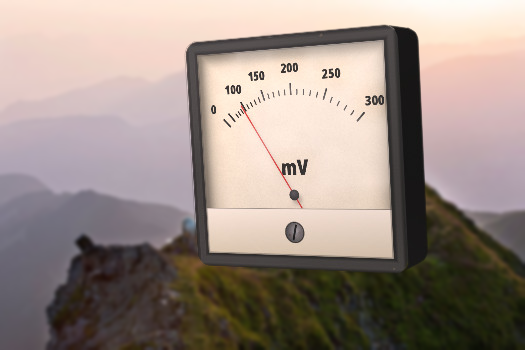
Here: 100 (mV)
